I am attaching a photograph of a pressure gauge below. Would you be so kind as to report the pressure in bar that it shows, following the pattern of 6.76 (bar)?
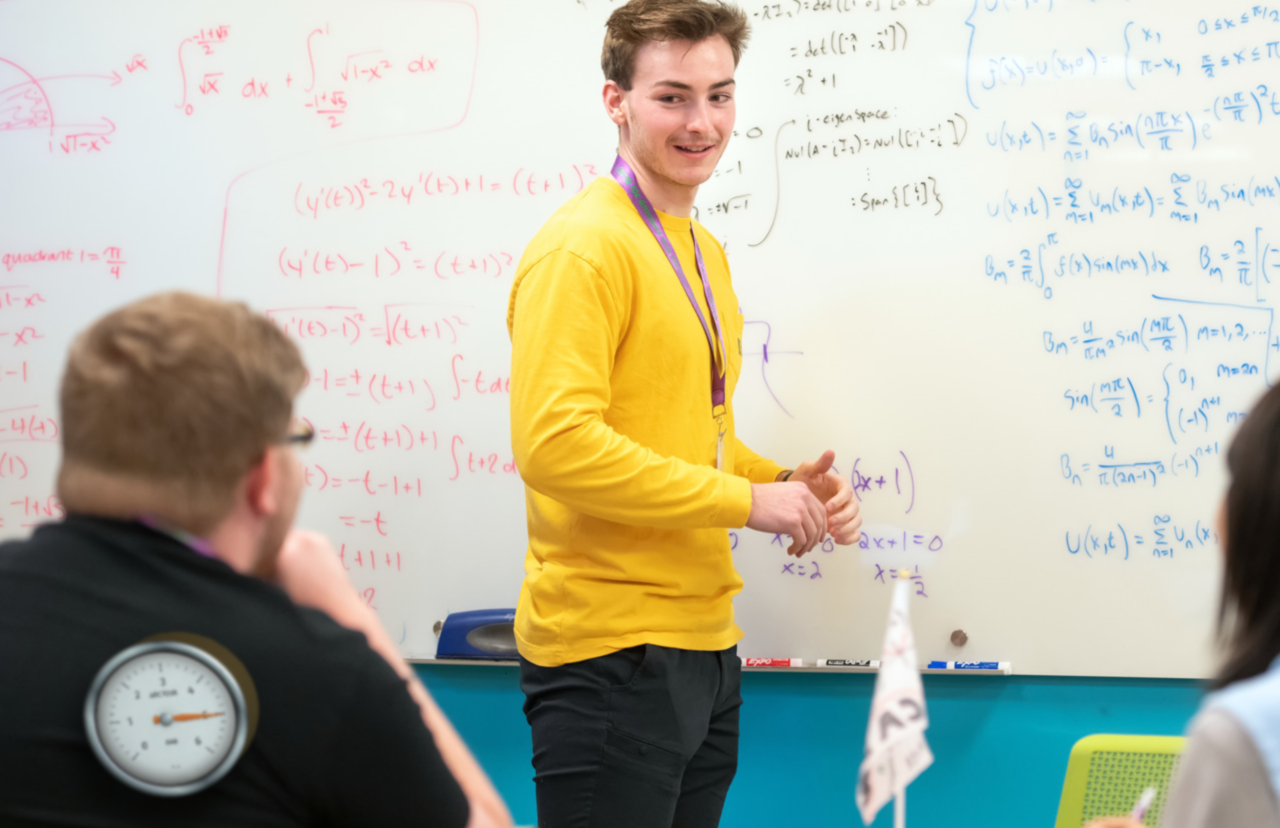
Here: 5 (bar)
